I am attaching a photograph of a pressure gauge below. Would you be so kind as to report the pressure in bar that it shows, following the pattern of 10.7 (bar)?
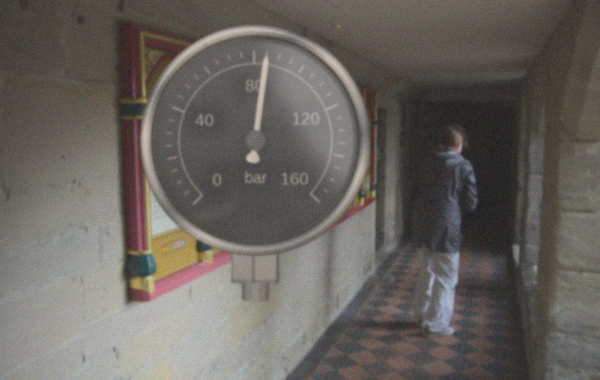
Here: 85 (bar)
